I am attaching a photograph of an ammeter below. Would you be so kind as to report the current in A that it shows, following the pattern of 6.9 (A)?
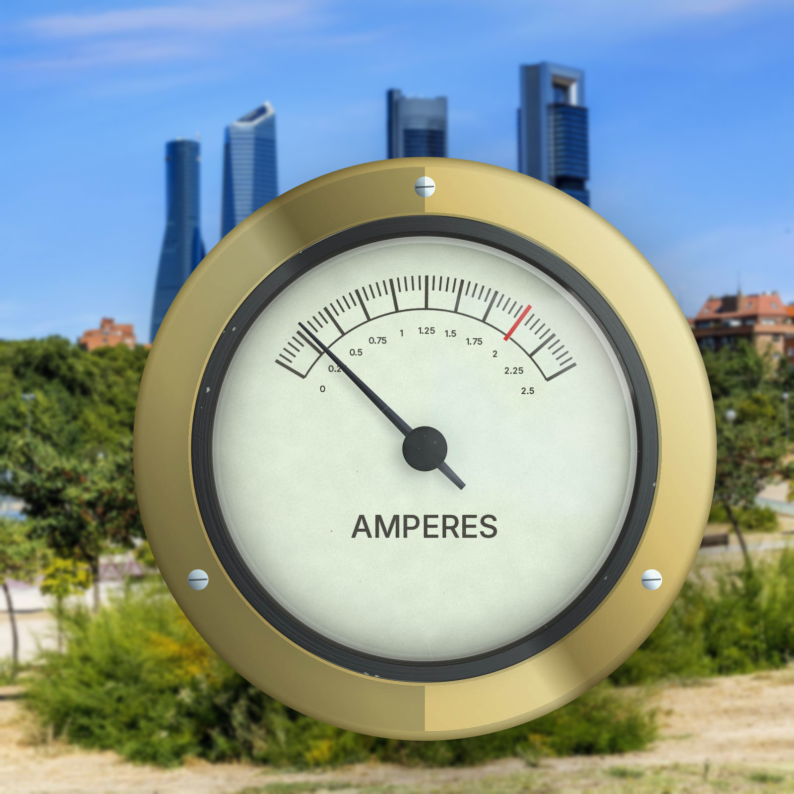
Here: 0.3 (A)
